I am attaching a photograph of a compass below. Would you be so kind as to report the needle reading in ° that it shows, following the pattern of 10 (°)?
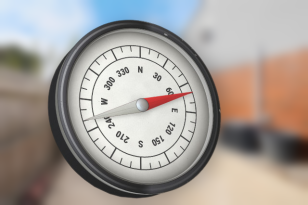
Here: 70 (°)
